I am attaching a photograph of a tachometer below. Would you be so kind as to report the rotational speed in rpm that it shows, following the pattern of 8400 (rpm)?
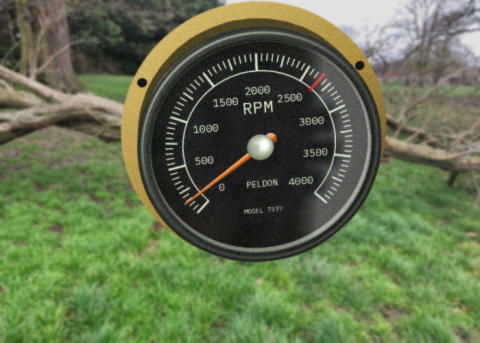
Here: 150 (rpm)
